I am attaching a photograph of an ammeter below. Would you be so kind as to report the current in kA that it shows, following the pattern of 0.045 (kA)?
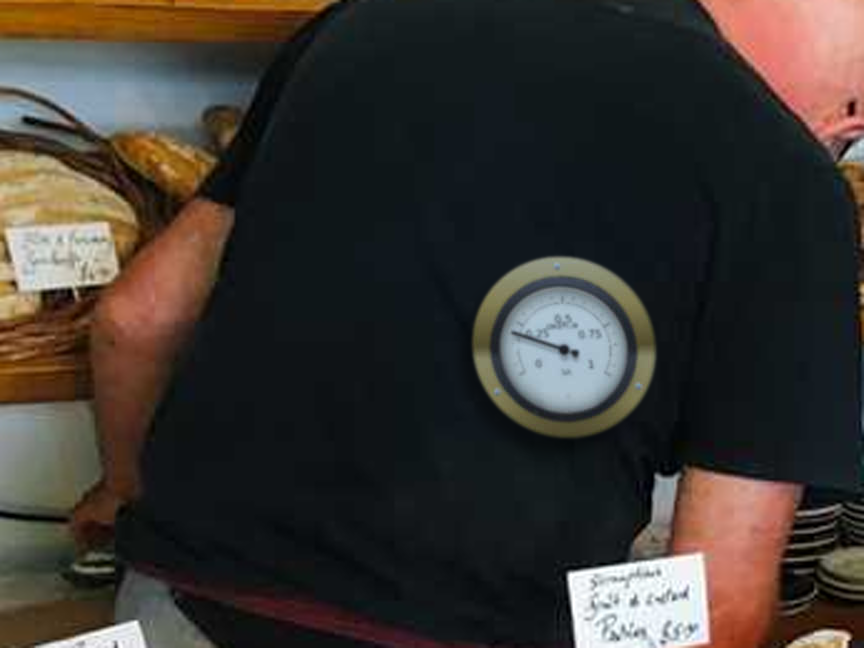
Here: 0.2 (kA)
